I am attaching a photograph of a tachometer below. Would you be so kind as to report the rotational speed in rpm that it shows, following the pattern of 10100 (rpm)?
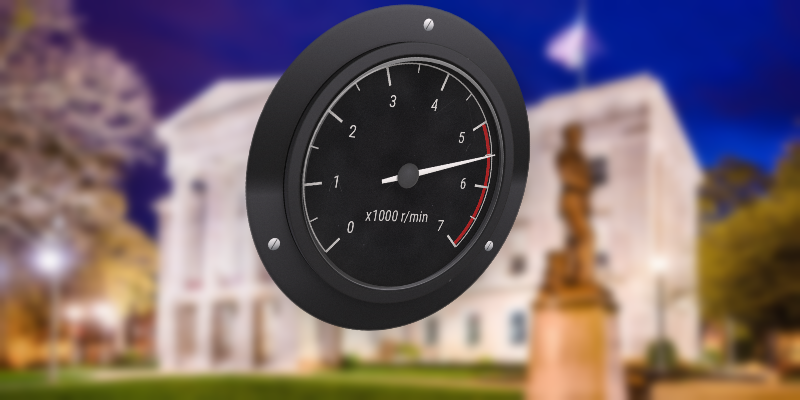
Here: 5500 (rpm)
